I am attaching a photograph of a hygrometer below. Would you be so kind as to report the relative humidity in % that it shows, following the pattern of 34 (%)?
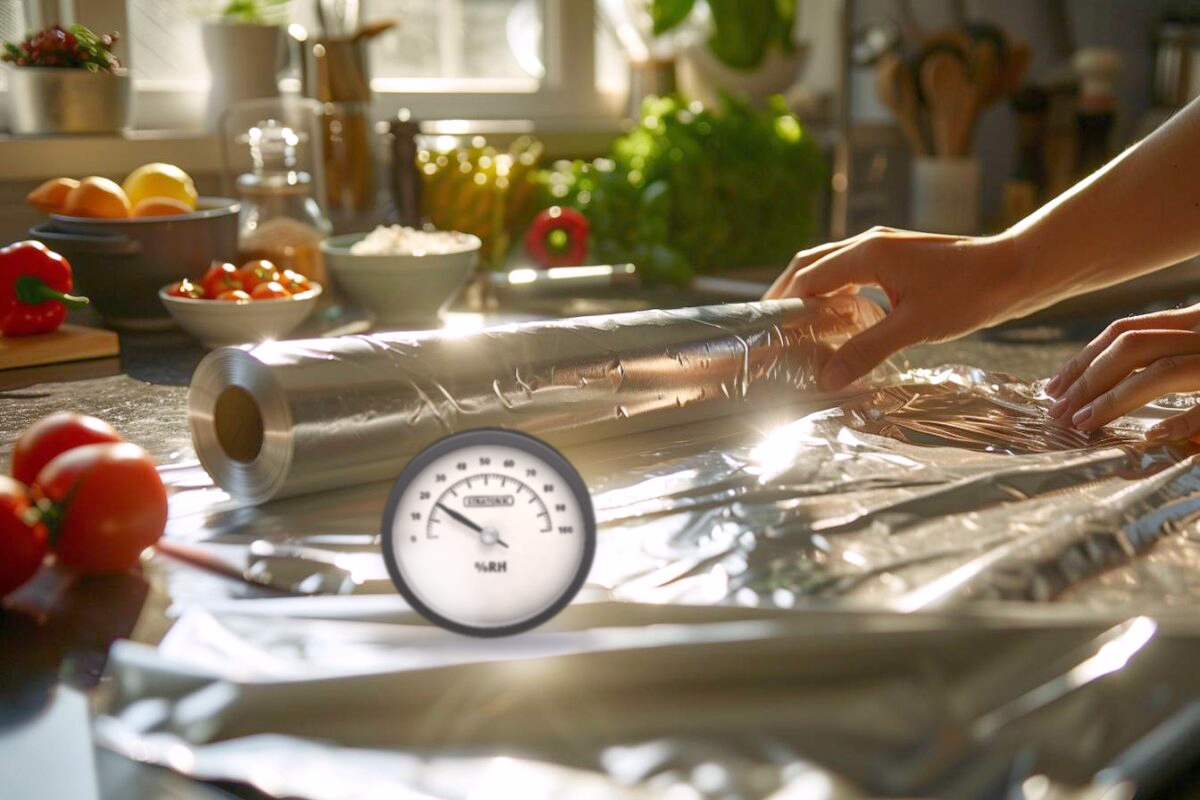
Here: 20 (%)
